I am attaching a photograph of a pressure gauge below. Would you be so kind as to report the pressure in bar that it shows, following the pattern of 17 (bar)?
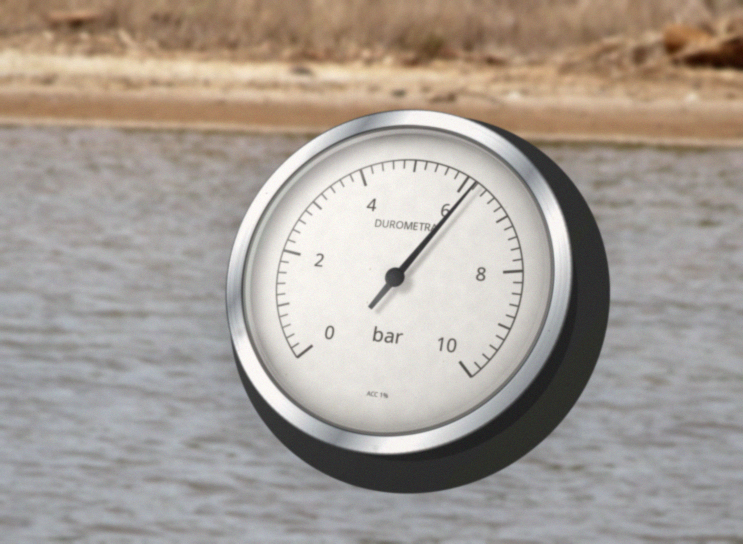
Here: 6.2 (bar)
